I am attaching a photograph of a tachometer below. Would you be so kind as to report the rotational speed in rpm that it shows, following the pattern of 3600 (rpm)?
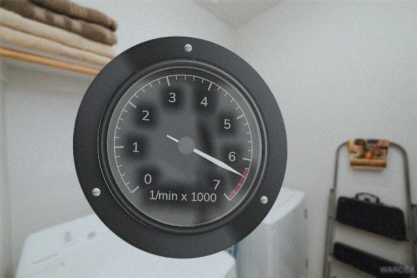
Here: 6400 (rpm)
